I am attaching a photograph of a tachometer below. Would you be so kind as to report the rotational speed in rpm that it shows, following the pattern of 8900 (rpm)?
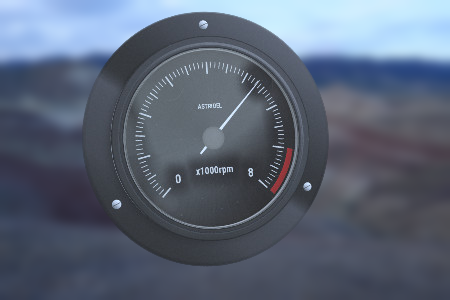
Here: 5300 (rpm)
